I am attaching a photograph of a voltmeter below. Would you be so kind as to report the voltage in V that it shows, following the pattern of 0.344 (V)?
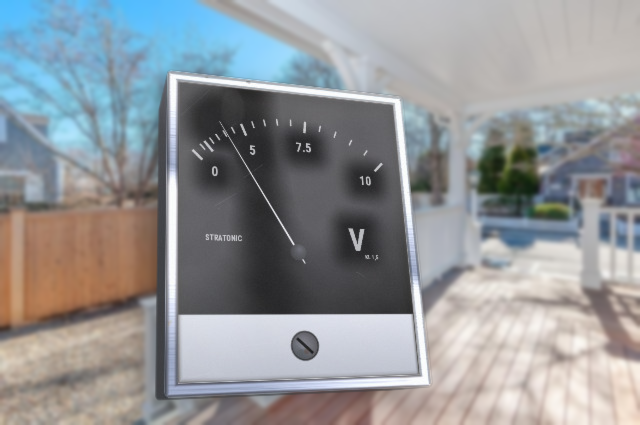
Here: 4 (V)
